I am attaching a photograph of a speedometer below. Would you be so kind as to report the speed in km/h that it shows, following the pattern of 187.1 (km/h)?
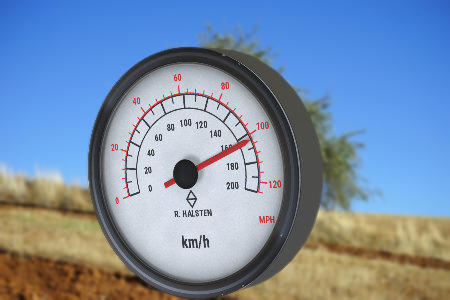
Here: 165 (km/h)
